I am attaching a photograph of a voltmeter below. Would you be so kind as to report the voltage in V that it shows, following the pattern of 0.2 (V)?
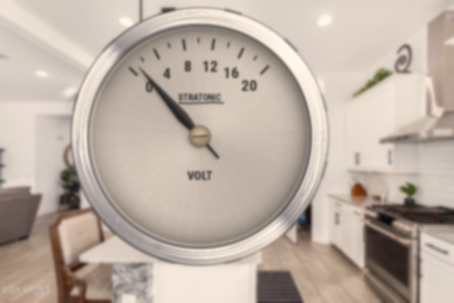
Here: 1 (V)
